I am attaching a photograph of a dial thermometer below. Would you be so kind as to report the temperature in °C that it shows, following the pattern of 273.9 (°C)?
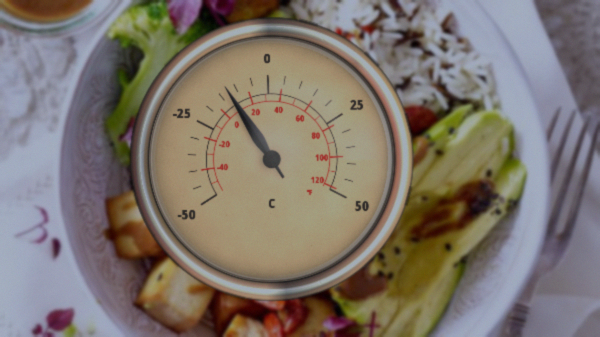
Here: -12.5 (°C)
